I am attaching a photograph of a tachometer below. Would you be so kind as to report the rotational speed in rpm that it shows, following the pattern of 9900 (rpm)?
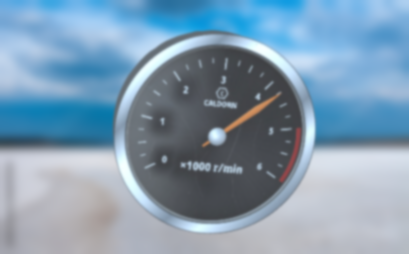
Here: 4250 (rpm)
